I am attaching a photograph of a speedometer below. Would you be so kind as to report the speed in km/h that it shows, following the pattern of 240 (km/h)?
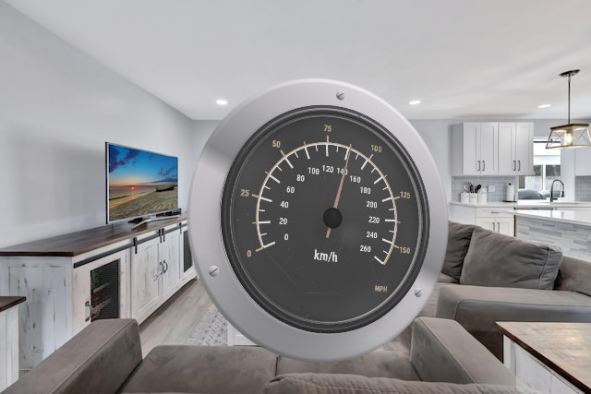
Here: 140 (km/h)
